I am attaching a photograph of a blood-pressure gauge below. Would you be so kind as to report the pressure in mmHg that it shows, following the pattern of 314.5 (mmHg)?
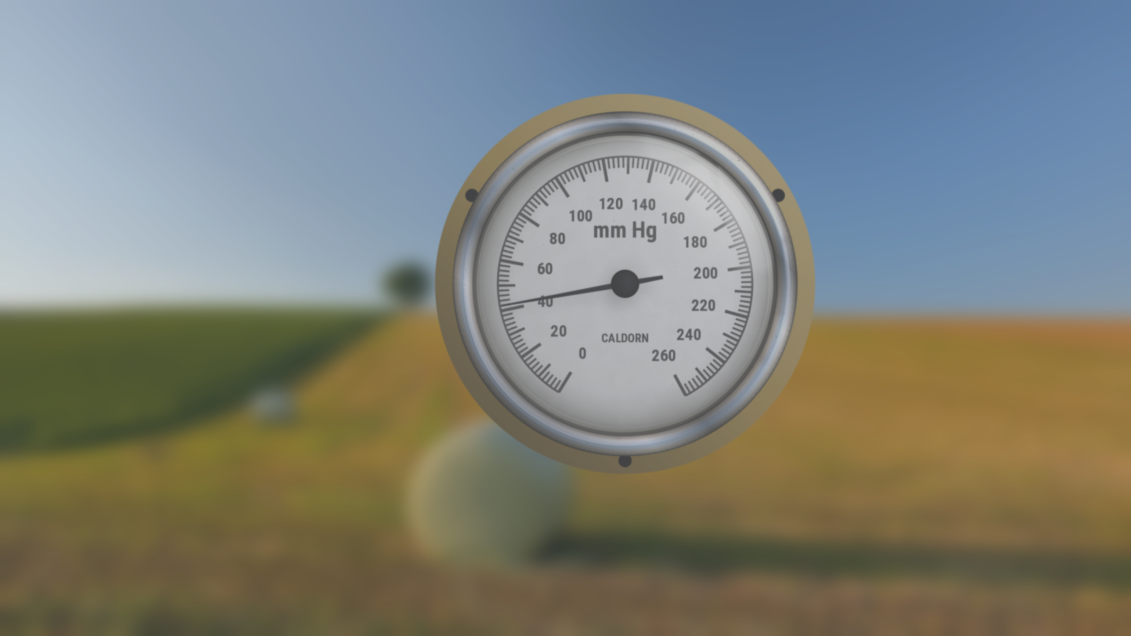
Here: 42 (mmHg)
